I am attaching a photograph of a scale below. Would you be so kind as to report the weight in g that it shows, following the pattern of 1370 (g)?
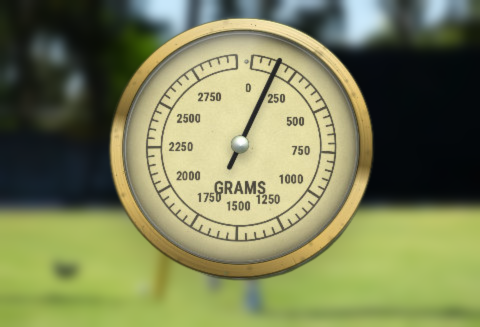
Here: 150 (g)
